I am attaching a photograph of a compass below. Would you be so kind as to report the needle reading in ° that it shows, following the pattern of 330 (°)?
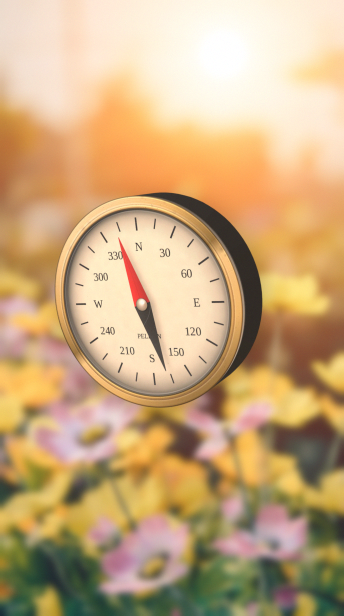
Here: 345 (°)
